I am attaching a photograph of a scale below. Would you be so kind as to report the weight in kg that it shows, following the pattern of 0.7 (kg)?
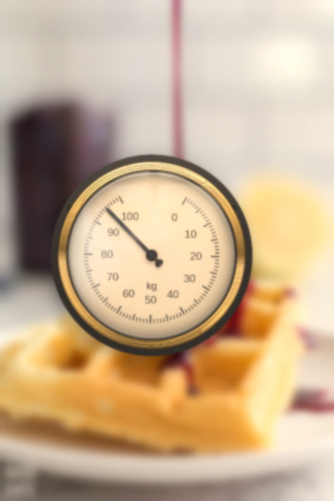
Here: 95 (kg)
